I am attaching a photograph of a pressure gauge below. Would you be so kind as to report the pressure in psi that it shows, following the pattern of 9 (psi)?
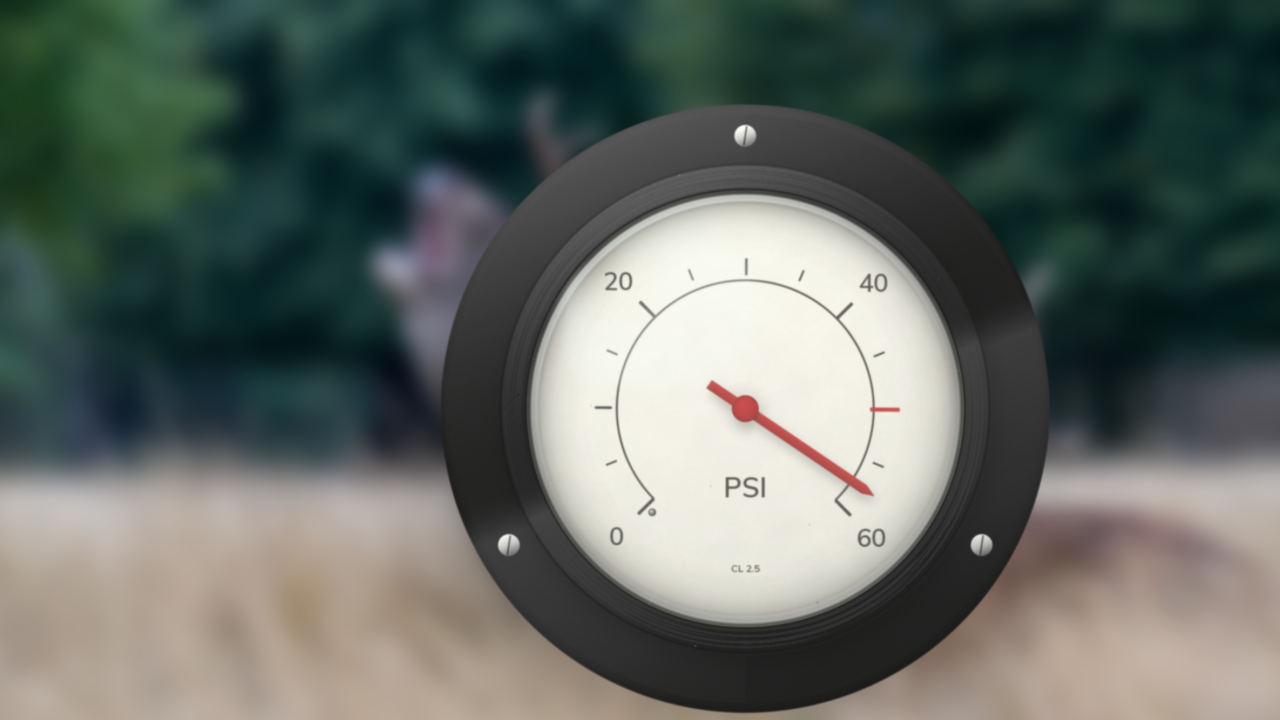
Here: 57.5 (psi)
